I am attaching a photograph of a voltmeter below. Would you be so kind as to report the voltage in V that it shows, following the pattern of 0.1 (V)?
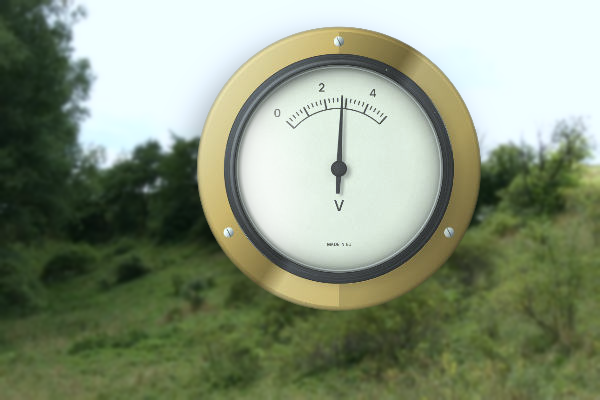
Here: 2.8 (V)
